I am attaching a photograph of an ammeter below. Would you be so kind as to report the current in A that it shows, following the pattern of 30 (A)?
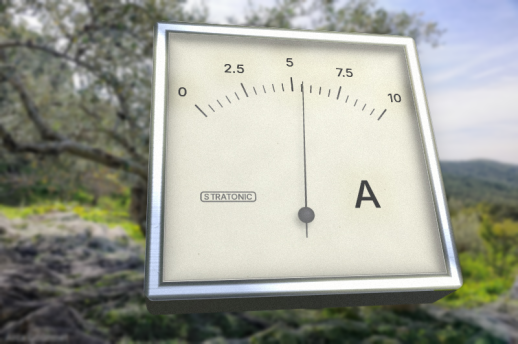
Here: 5.5 (A)
